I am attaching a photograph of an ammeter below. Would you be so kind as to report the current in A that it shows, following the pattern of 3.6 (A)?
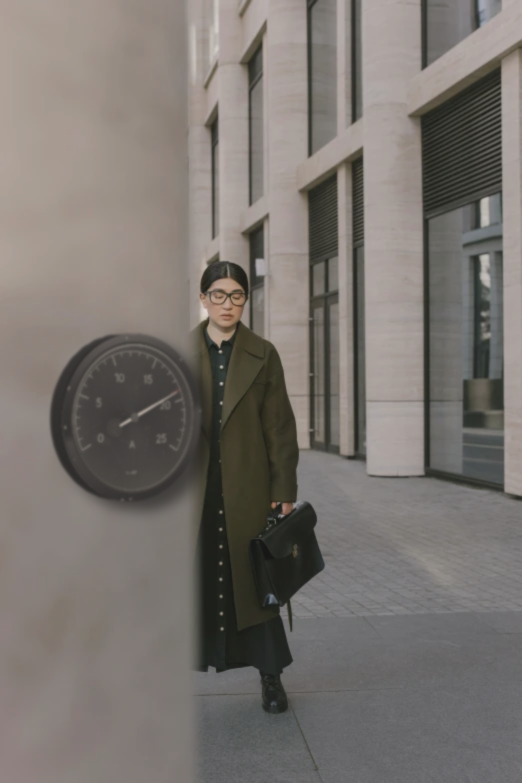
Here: 19 (A)
